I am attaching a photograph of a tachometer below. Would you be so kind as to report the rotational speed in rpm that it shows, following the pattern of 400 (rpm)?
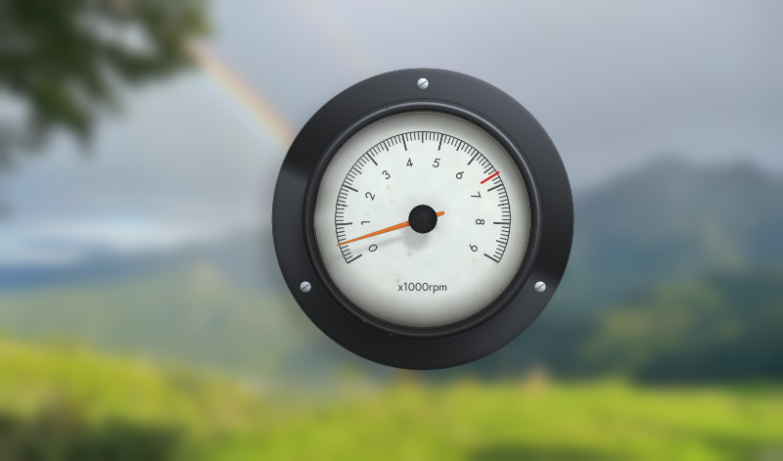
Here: 500 (rpm)
